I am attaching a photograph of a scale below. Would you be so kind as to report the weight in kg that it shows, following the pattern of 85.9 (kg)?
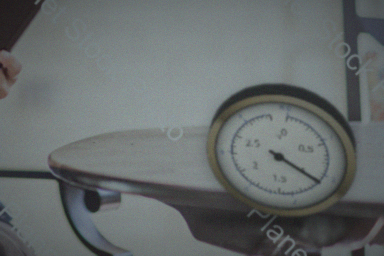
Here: 1 (kg)
